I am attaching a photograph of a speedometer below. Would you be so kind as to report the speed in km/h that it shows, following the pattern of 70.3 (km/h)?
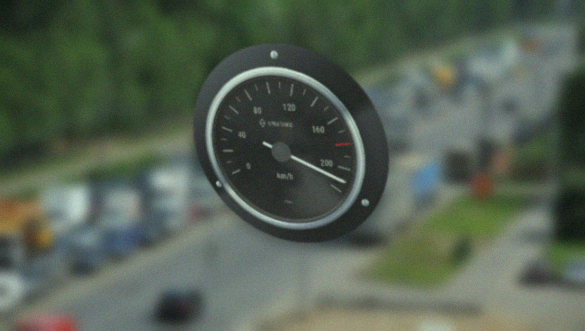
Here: 210 (km/h)
